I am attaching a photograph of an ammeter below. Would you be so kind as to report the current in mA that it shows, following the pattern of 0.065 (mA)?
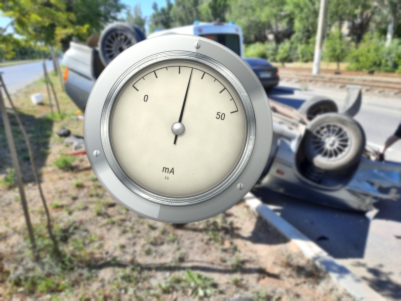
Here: 25 (mA)
